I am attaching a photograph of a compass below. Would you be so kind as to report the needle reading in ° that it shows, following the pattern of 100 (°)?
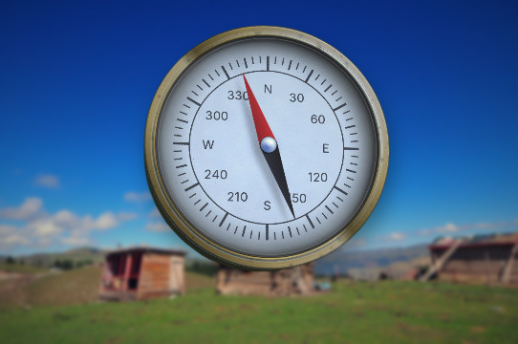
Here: 340 (°)
